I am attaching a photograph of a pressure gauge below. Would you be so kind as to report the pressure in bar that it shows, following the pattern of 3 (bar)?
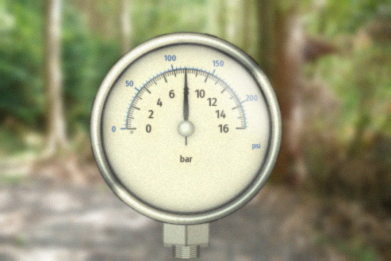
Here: 8 (bar)
